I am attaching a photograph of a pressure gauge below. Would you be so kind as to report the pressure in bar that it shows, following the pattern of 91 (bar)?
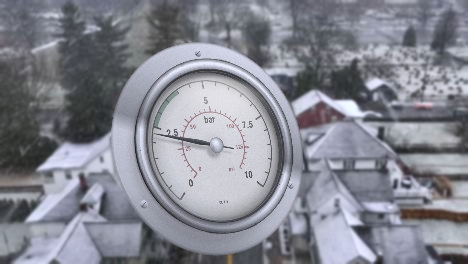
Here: 2.25 (bar)
